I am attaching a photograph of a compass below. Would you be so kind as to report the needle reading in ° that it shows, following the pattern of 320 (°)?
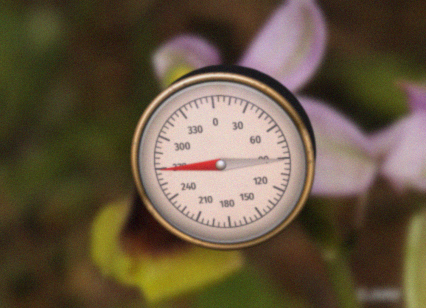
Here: 270 (°)
